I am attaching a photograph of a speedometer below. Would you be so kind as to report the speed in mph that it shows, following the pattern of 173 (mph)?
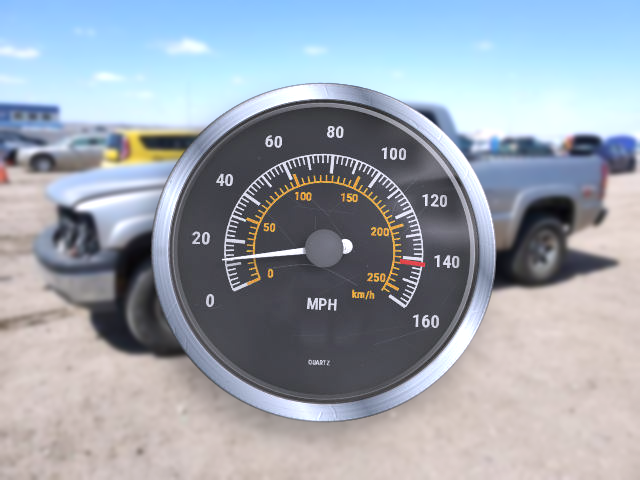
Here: 12 (mph)
